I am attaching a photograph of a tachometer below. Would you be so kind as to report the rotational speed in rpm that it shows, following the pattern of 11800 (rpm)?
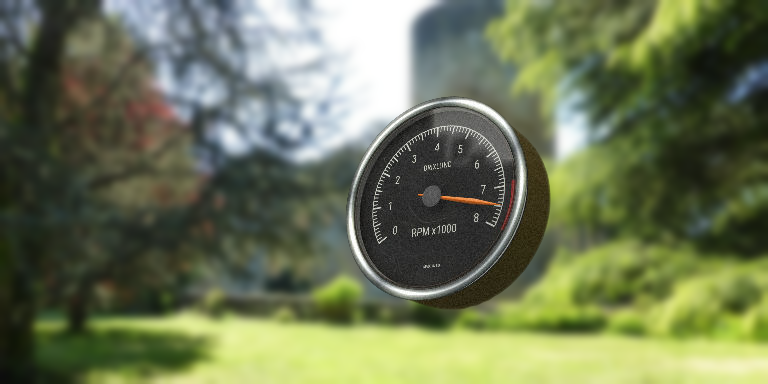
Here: 7500 (rpm)
